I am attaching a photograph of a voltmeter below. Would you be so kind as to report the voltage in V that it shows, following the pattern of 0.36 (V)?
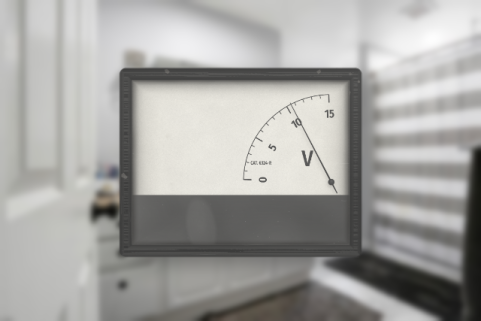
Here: 10.5 (V)
